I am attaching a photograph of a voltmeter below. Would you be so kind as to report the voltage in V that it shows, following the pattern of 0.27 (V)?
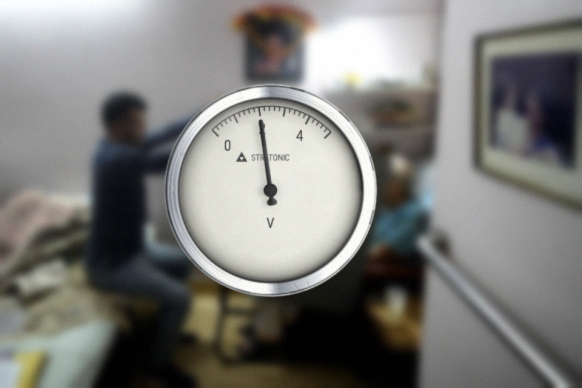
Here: 2 (V)
